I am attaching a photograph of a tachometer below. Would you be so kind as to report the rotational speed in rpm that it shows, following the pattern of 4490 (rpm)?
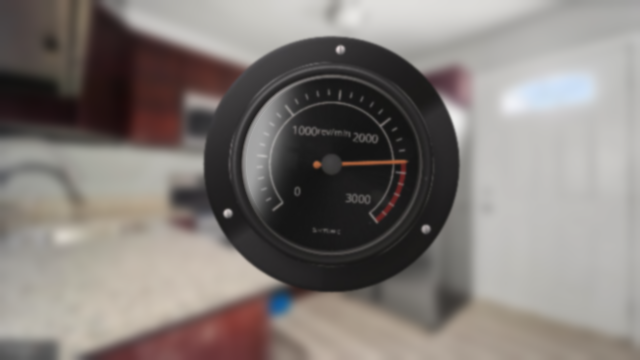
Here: 2400 (rpm)
